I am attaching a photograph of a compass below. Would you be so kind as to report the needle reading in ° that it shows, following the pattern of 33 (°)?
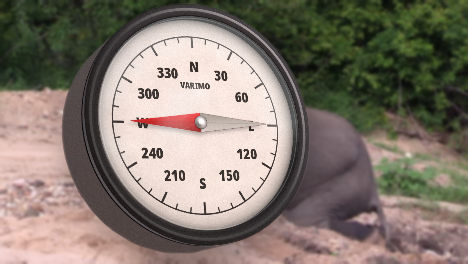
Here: 270 (°)
